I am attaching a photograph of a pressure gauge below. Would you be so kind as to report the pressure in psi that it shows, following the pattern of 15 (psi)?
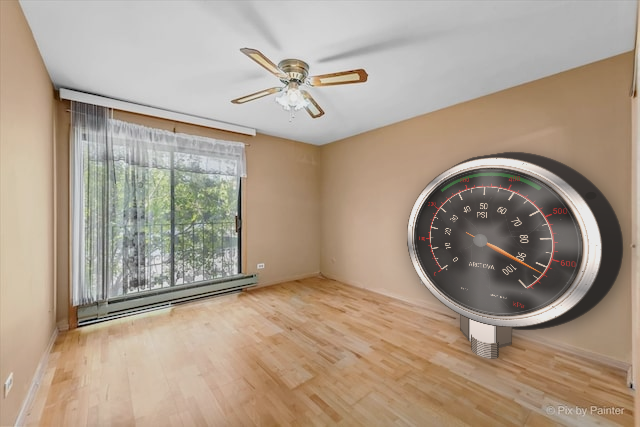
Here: 92.5 (psi)
